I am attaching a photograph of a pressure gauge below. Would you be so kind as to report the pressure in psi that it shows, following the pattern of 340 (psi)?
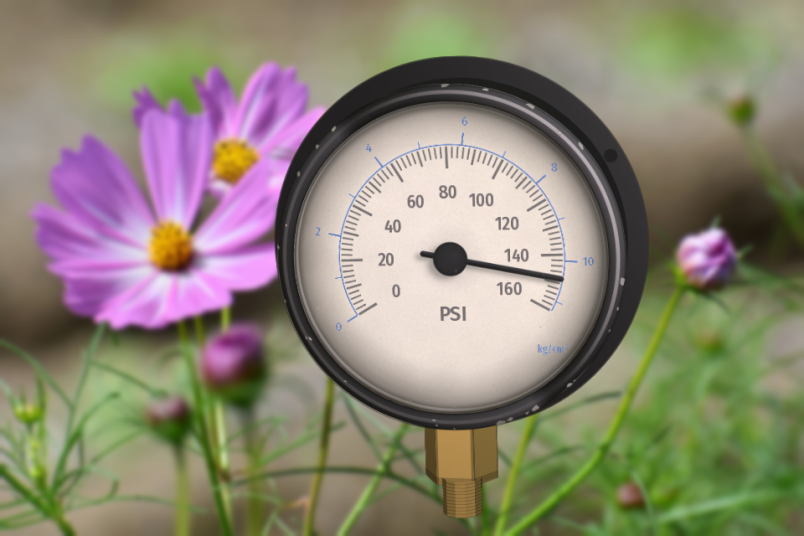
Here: 148 (psi)
